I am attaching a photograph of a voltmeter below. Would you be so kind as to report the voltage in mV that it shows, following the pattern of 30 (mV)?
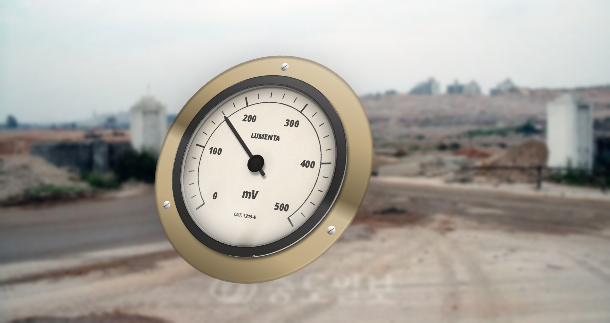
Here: 160 (mV)
